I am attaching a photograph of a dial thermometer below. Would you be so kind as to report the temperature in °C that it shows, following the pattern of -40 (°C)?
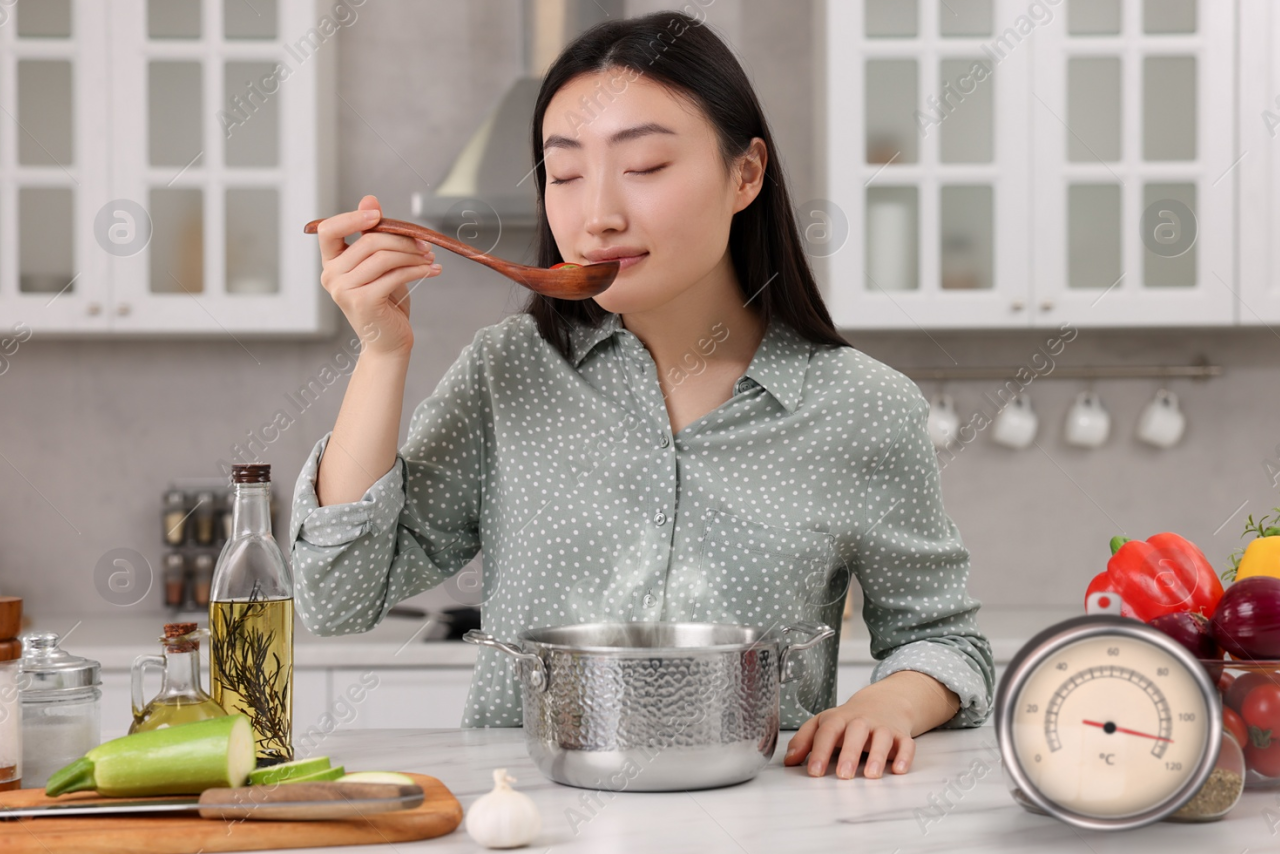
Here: 110 (°C)
